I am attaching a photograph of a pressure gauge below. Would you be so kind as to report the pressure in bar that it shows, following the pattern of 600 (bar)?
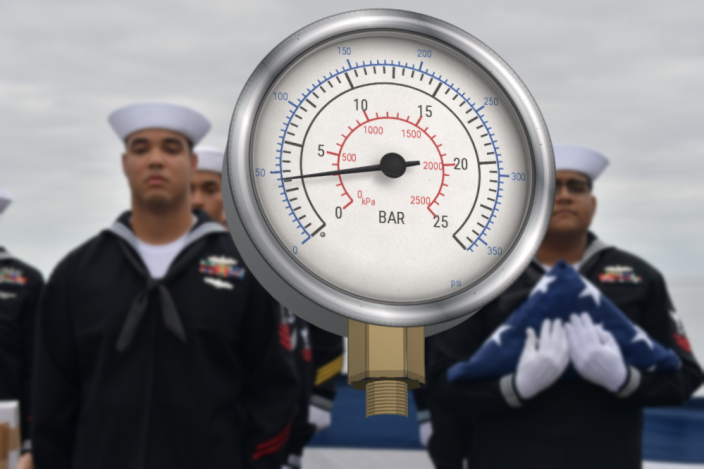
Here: 3 (bar)
